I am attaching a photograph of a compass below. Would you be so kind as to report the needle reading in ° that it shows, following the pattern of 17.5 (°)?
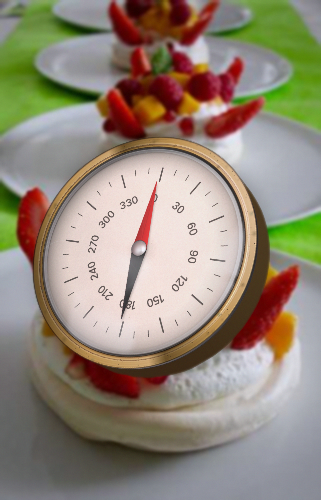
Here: 0 (°)
